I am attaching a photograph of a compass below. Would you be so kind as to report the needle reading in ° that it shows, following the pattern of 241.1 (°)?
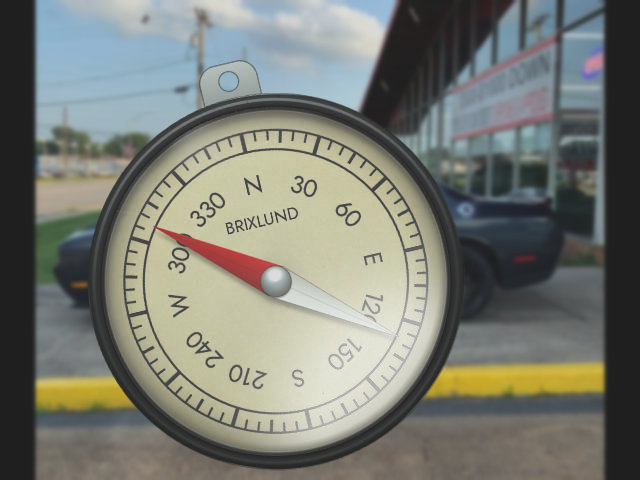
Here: 307.5 (°)
